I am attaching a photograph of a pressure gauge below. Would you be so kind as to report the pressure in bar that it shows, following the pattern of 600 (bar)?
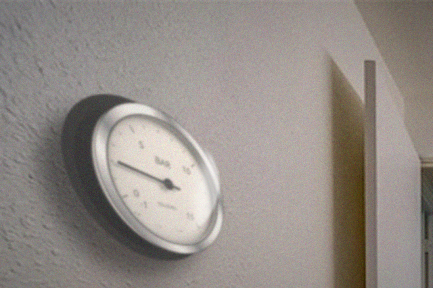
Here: 2 (bar)
